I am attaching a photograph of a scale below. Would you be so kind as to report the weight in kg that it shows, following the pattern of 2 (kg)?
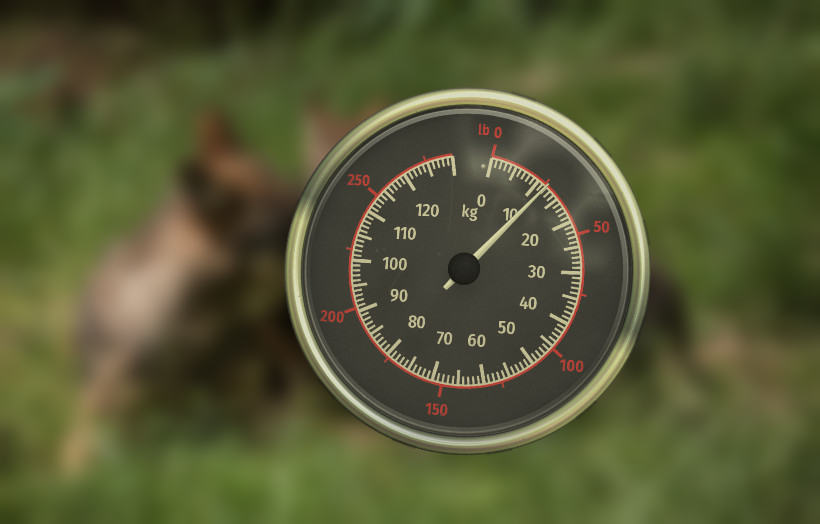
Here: 12 (kg)
